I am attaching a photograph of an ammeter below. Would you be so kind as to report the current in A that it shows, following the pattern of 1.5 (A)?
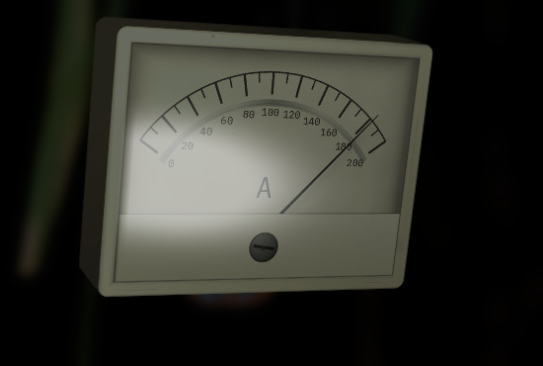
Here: 180 (A)
